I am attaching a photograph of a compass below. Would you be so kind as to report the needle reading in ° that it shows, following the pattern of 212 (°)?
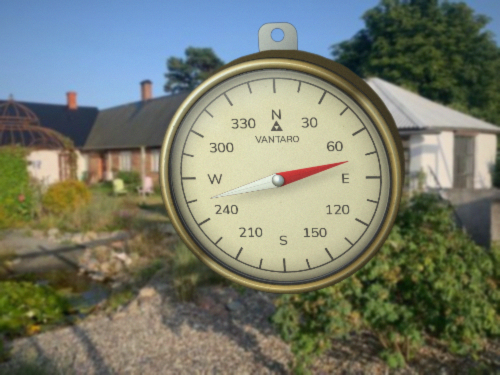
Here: 75 (°)
